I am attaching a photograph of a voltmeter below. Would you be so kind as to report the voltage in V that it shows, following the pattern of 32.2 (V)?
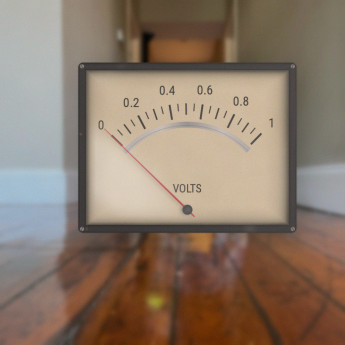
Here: 0 (V)
